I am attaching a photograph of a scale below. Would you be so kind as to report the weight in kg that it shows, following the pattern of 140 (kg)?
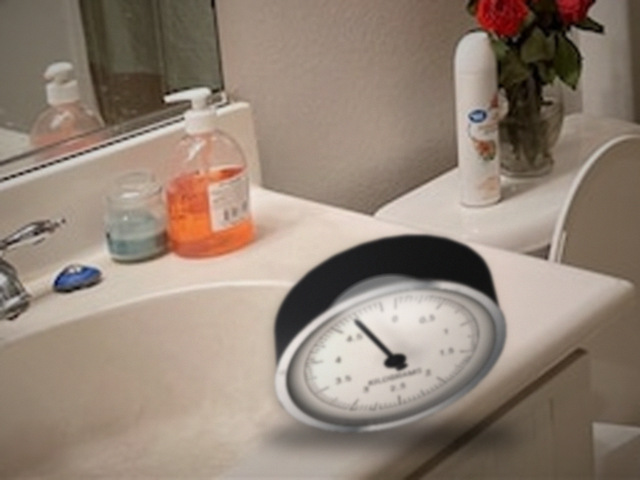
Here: 4.75 (kg)
